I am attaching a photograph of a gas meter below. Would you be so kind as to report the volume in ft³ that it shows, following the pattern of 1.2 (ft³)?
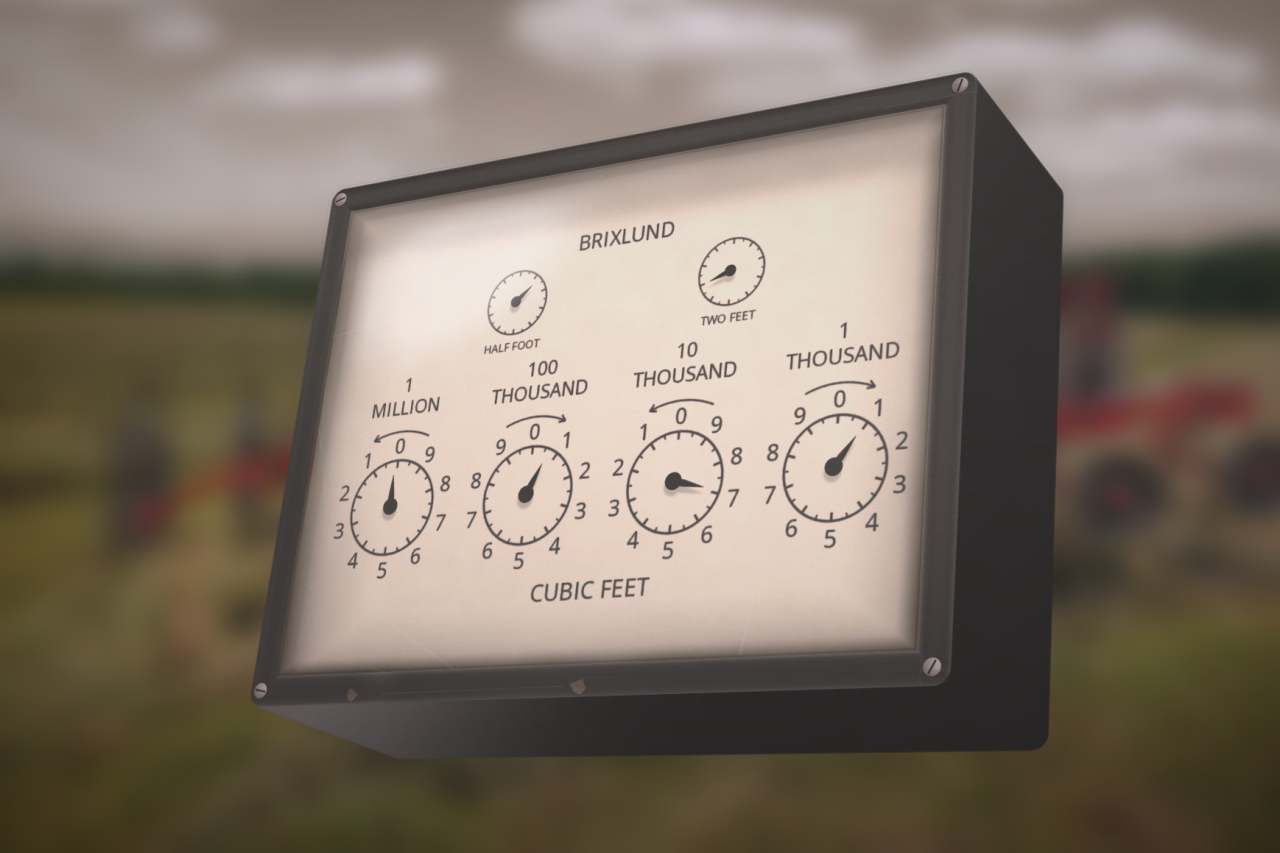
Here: 7100 (ft³)
